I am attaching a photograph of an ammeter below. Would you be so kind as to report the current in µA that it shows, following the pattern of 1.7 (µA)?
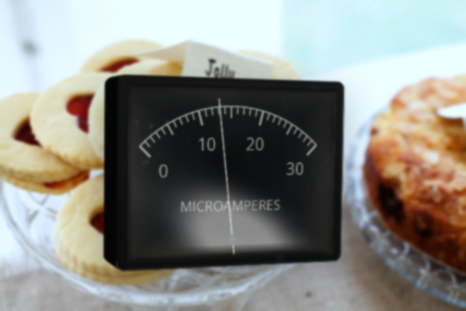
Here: 13 (µA)
